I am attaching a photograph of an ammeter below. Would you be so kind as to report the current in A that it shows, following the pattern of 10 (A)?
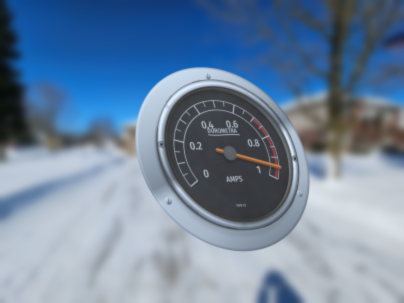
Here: 0.95 (A)
